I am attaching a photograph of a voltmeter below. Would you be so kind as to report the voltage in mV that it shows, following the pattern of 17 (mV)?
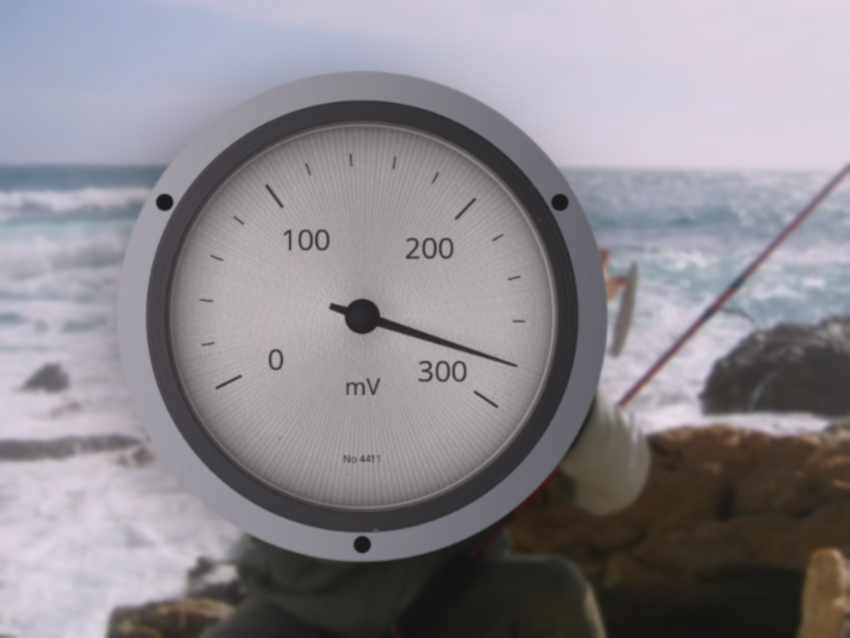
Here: 280 (mV)
